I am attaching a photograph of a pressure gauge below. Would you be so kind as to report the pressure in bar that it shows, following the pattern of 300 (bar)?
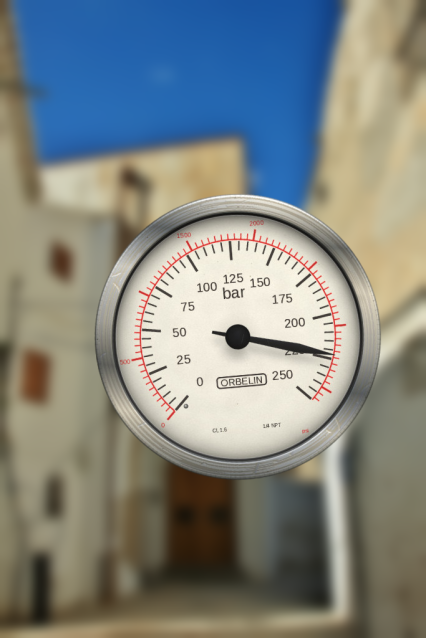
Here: 222.5 (bar)
